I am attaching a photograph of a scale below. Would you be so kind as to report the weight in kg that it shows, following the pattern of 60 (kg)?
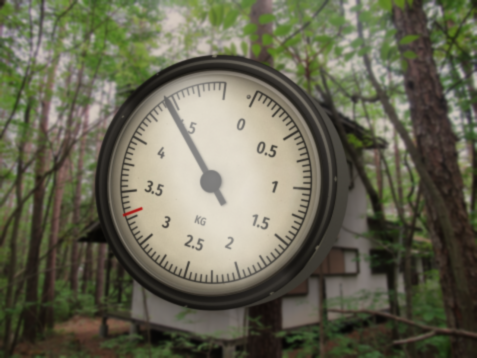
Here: 4.45 (kg)
